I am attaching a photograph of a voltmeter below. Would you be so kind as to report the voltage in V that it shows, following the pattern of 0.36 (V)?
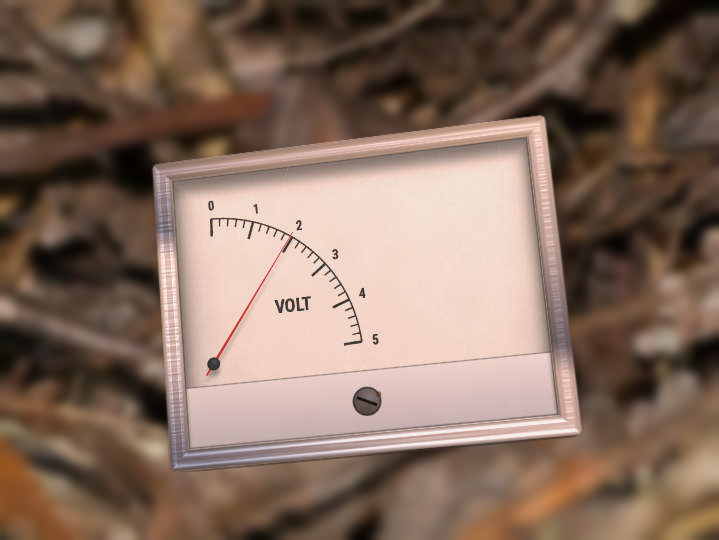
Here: 2 (V)
